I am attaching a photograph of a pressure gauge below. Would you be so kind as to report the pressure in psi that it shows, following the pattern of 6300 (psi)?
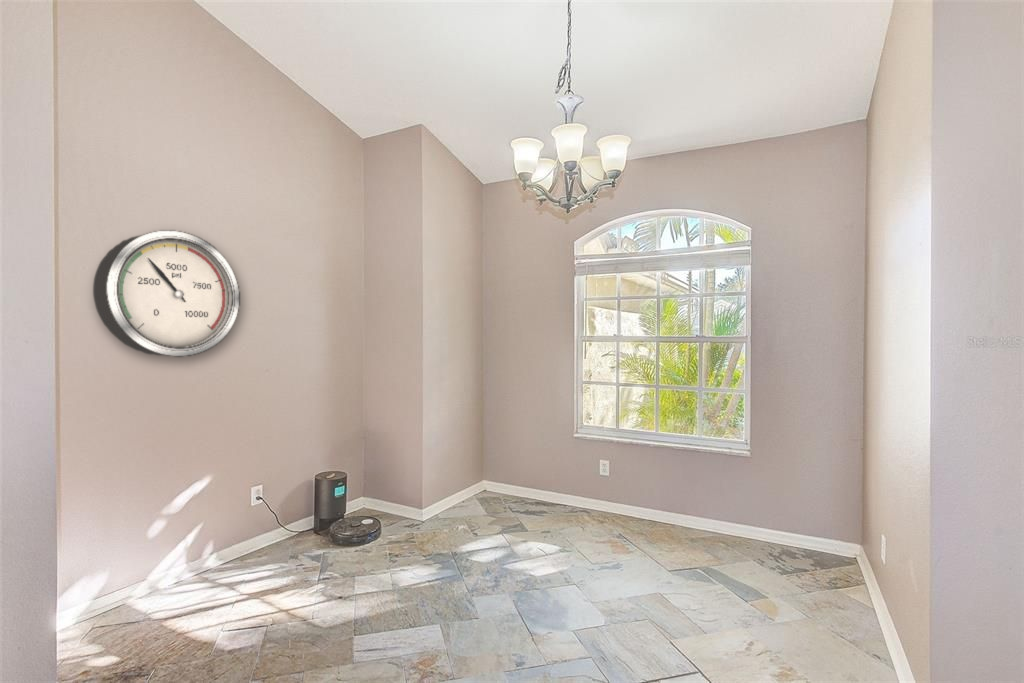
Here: 3500 (psi)
